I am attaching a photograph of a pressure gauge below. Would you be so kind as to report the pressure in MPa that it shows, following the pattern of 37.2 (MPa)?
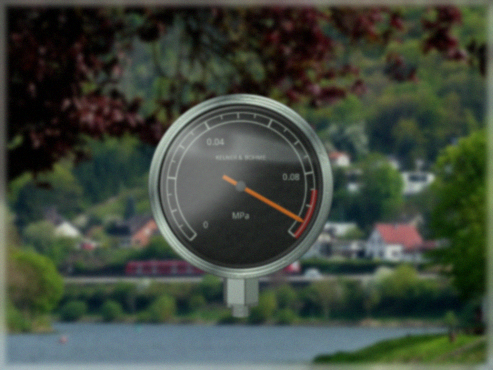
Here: 0.095 (MPa)
